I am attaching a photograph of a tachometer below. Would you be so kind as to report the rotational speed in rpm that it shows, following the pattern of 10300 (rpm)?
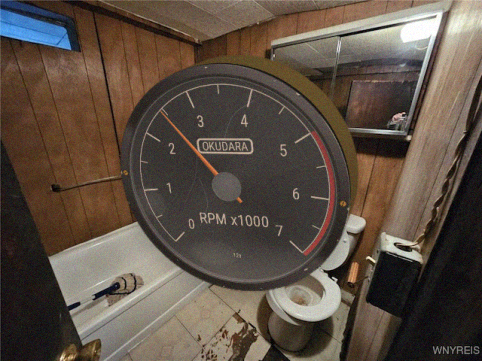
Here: 2500 (rpm)
